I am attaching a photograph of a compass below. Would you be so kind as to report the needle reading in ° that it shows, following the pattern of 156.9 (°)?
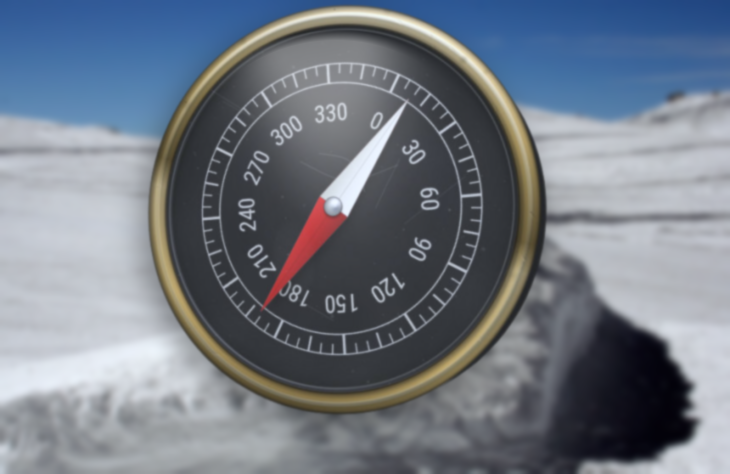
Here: 190 (°)
